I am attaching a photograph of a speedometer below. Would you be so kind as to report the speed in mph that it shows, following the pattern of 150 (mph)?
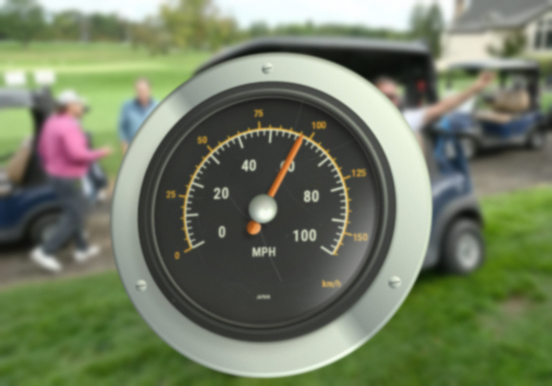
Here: 60 (mph)
